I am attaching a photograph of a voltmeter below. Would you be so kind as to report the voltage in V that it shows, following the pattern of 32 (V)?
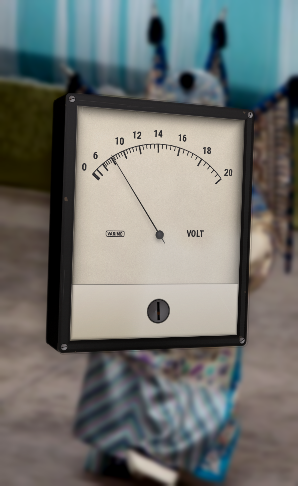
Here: 8 (V)
